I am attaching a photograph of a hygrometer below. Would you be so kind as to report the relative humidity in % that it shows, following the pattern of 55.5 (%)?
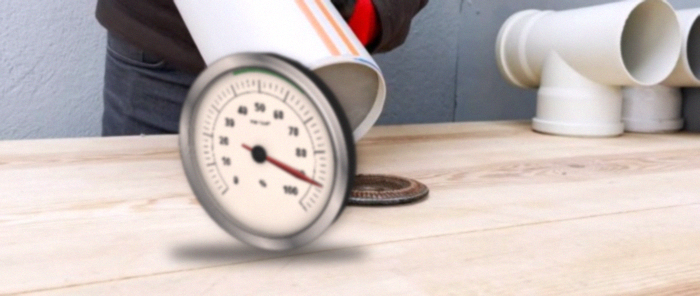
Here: 90 (%)
